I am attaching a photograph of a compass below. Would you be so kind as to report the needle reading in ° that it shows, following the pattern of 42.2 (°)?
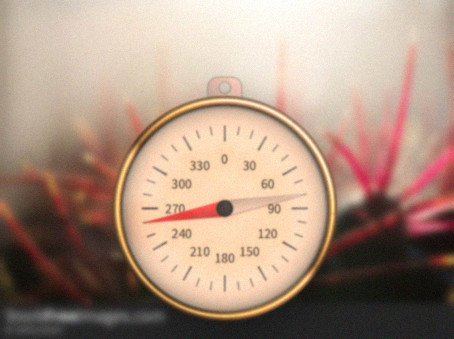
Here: 260 (°)
